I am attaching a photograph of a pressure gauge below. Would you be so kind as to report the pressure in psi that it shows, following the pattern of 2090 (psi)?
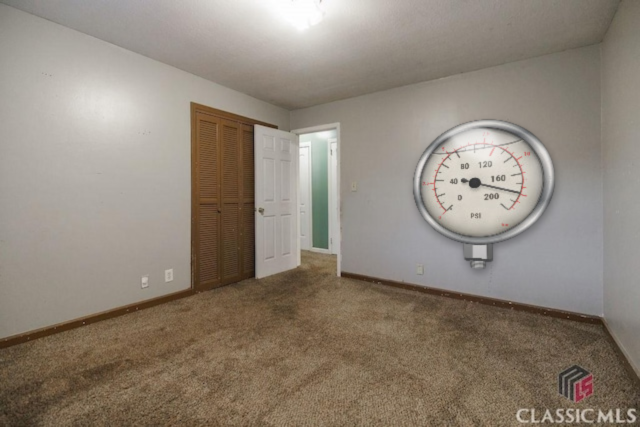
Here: 180 (psi)
